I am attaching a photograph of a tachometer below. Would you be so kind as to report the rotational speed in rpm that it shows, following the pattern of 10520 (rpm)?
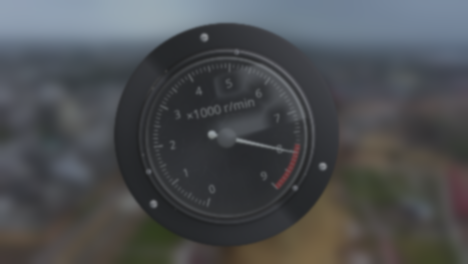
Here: 8000 (rpm)
